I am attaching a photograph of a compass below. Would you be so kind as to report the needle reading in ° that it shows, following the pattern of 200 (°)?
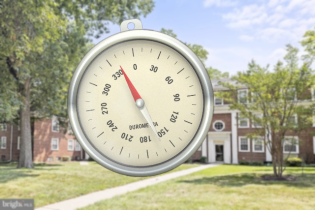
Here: 340 (°)
